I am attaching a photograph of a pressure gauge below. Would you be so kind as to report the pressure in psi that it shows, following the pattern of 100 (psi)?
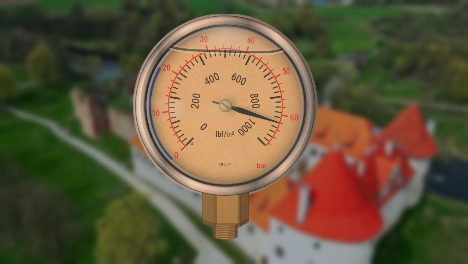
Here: 900 (psi)
